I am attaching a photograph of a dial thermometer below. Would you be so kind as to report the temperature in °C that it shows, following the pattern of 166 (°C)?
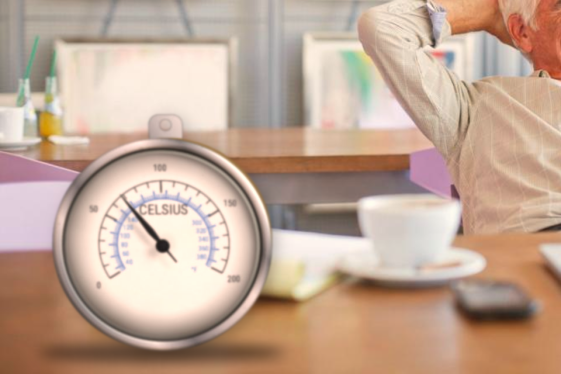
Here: 70 (°C)
